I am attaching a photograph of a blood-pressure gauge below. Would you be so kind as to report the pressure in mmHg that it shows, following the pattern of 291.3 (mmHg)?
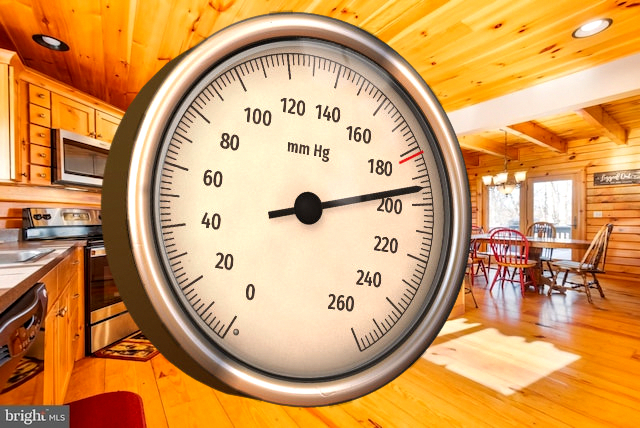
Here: 194 (mmHg)
